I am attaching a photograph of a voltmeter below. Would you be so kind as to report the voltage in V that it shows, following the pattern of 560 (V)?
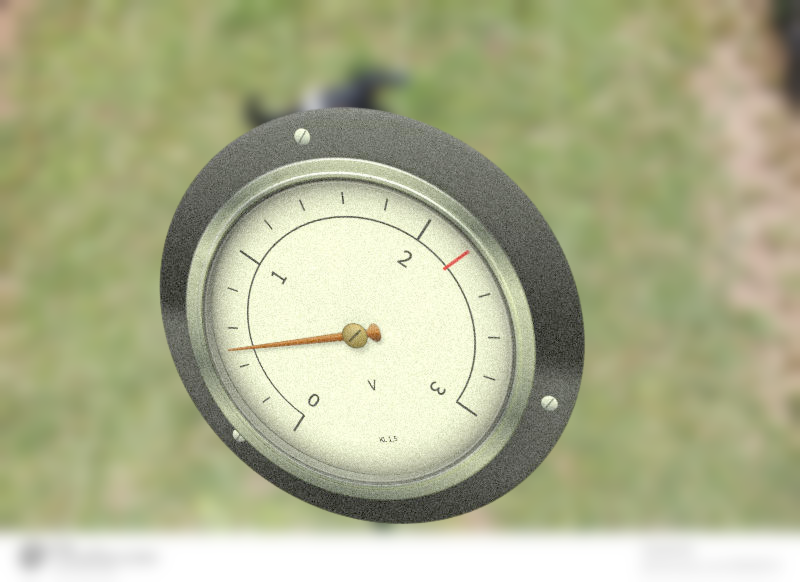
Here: 0.5 (V)
